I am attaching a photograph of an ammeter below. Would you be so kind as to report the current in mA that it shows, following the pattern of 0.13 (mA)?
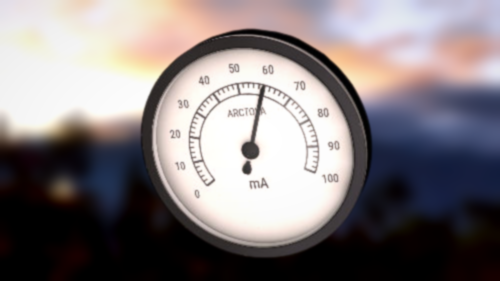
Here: 60 (mA)
